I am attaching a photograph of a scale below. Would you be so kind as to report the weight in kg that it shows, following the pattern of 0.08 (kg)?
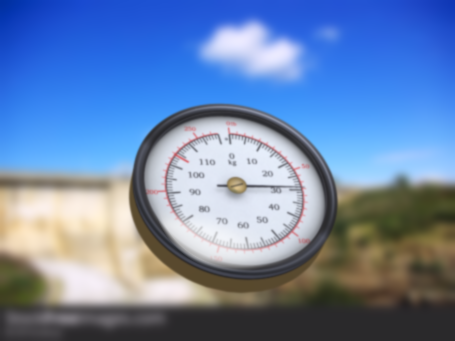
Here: 30 (kg)
